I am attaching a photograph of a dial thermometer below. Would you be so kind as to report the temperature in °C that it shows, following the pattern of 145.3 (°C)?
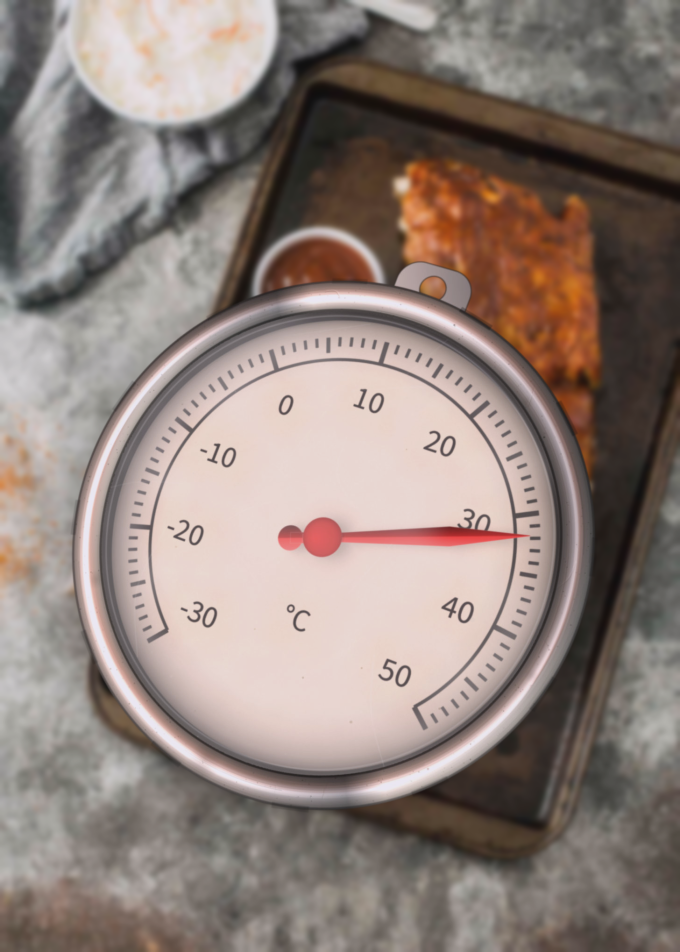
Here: 32 (°C)
